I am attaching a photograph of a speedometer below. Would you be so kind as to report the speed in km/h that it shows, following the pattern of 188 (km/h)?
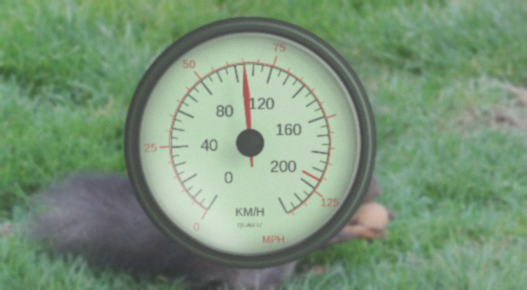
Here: 105 (km/h)
